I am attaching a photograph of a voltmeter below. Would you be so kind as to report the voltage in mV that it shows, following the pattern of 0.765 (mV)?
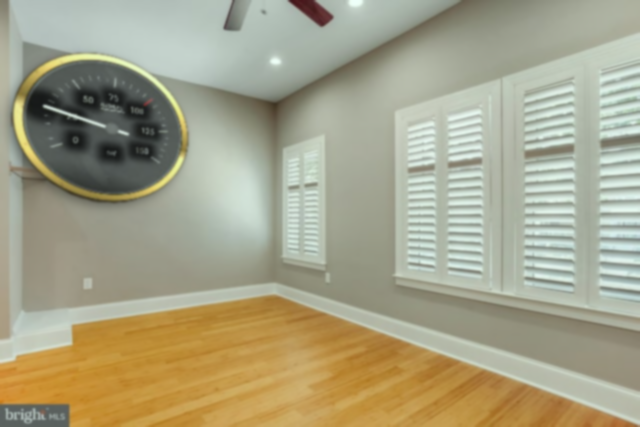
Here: 25 (mV)
